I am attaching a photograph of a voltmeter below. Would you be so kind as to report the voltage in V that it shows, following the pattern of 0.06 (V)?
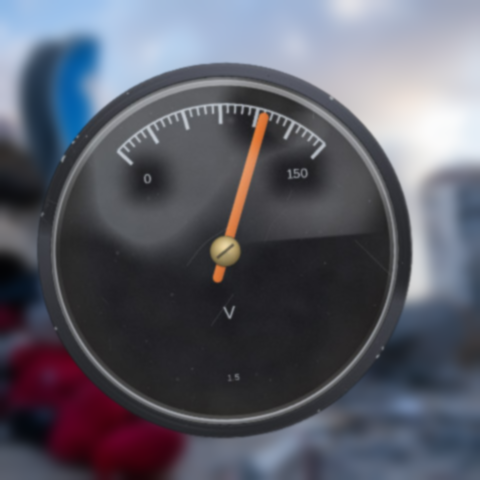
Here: 105 (V)
